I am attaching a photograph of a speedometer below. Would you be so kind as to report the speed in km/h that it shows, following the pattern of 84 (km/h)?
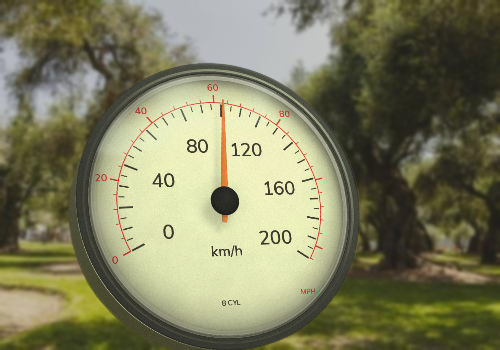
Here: 100 (km/h)
